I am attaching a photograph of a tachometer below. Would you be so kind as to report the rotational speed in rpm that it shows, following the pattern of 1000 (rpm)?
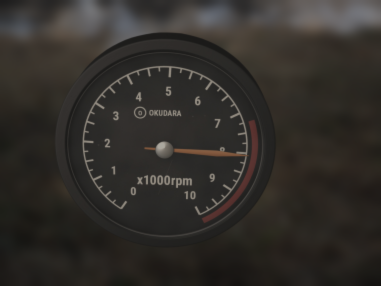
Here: 8000 (rpm)
